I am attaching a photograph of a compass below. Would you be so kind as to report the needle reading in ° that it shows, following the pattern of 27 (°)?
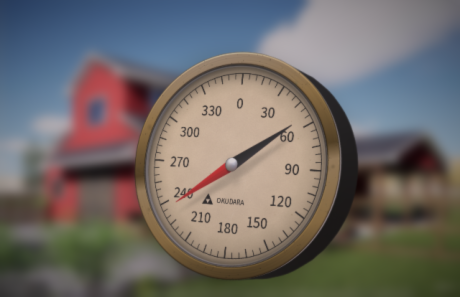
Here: 235 (°)
